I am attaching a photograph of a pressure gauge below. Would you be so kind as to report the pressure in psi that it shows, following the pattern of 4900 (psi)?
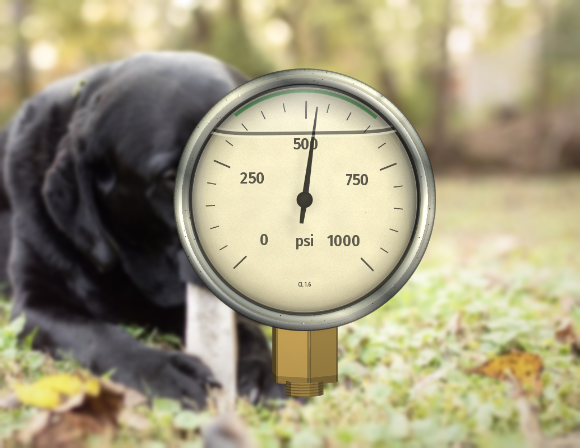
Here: 525 (psi)
